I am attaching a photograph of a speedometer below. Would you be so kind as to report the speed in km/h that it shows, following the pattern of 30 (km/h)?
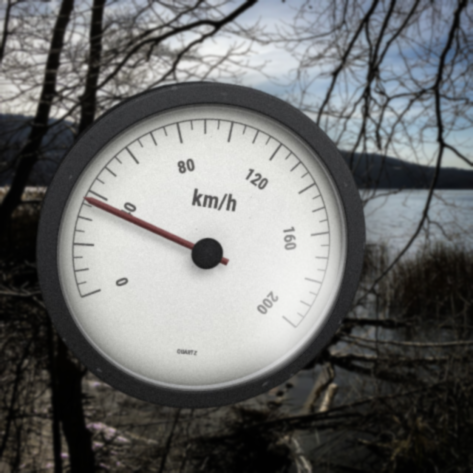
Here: 37.5 (km/h)
